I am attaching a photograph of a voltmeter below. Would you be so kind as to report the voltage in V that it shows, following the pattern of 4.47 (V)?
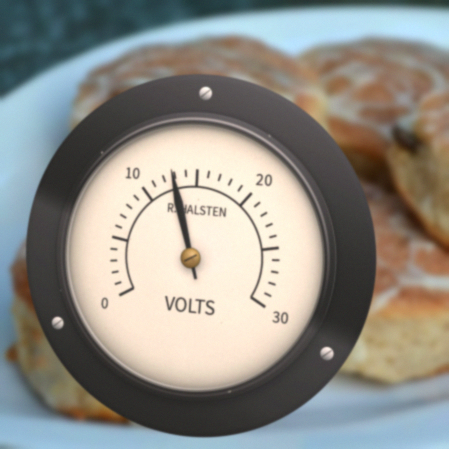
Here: 13 (V)
